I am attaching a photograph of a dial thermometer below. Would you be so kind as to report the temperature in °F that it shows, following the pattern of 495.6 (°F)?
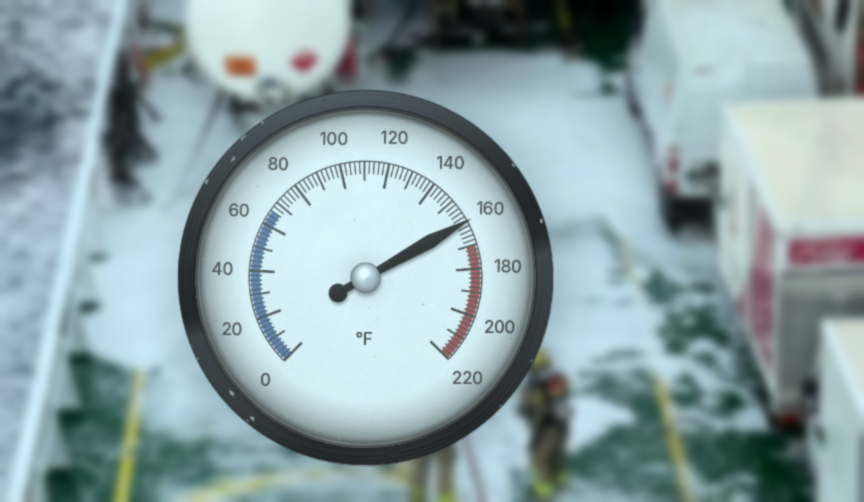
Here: 160 (°F)
